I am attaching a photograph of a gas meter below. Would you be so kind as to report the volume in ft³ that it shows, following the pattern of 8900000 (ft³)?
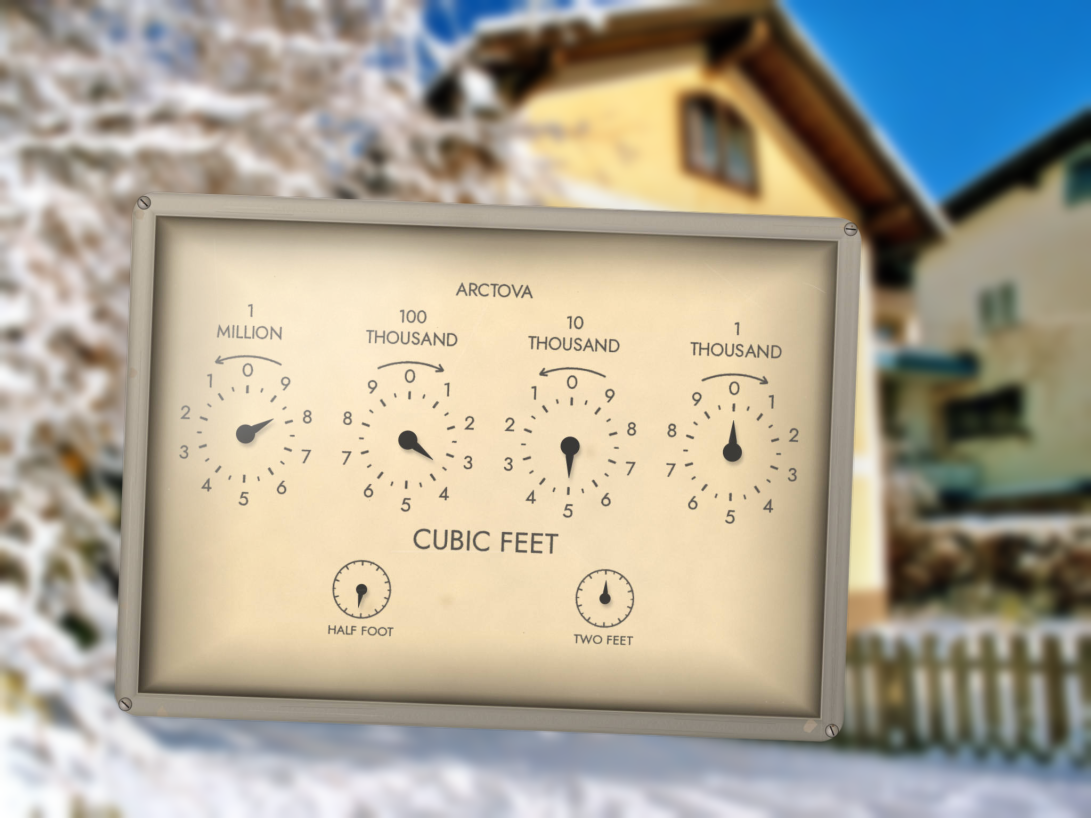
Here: 835000 (ft³)
